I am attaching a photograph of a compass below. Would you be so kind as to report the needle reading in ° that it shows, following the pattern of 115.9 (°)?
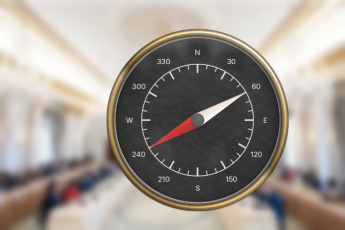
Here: 240 (°)
